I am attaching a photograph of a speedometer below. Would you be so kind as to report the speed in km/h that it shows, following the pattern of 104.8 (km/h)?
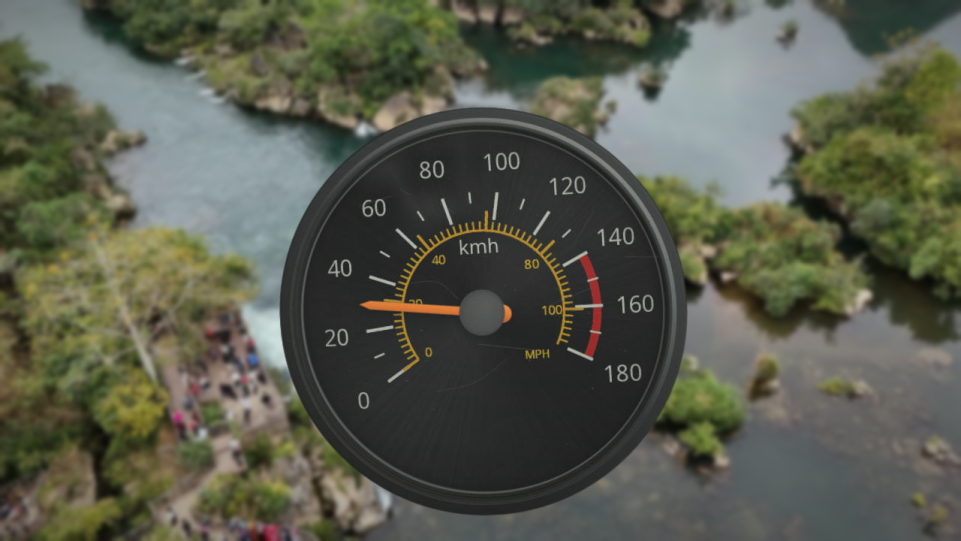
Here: 30 (km/h)
